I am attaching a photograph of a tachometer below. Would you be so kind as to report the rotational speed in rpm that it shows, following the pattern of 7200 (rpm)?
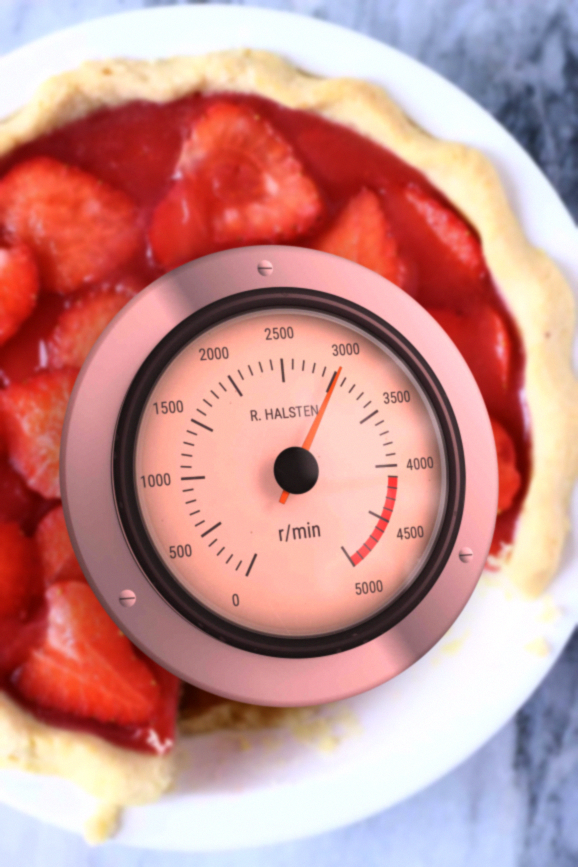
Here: 3000 (rpm)
